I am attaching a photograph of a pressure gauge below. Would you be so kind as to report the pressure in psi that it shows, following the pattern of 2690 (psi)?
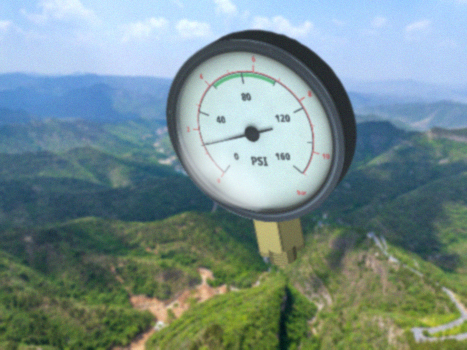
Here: 20 (psi)
